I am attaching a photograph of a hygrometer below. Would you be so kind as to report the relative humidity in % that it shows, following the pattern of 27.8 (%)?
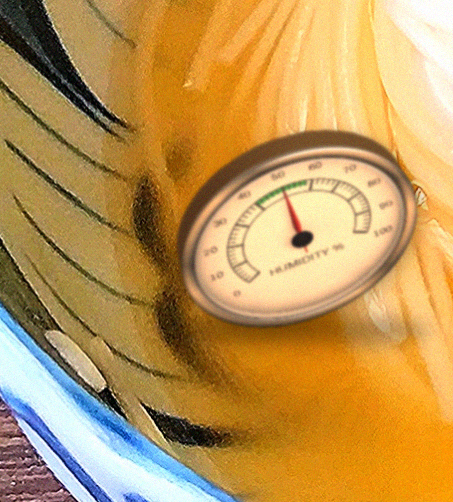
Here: 50 (%)
